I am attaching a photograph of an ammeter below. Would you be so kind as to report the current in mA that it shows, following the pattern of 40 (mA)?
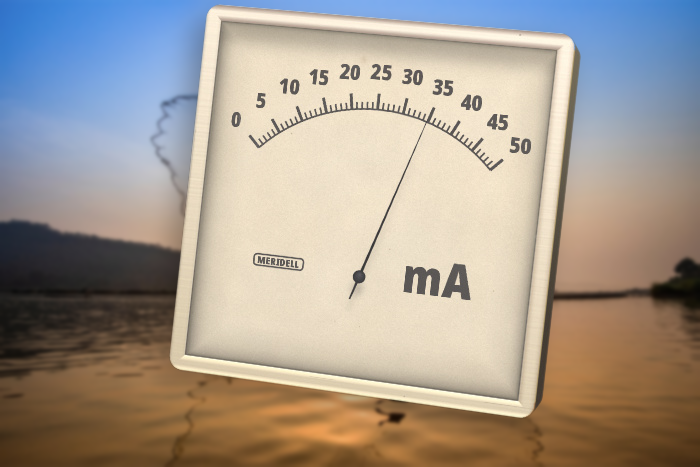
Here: 35 (mA)
